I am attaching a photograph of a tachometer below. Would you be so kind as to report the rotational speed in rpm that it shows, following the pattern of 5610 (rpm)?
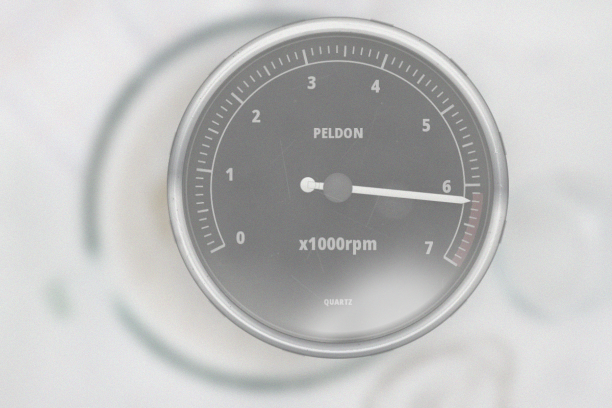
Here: 6200 (rpm)
